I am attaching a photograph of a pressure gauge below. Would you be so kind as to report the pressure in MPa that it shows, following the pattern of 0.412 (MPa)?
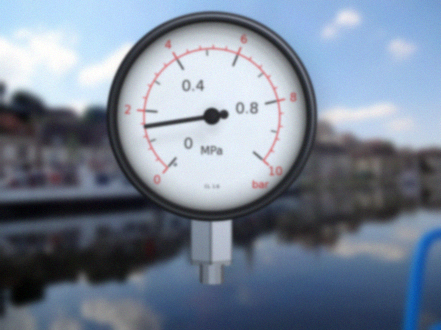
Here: 0.15 (MPa)
